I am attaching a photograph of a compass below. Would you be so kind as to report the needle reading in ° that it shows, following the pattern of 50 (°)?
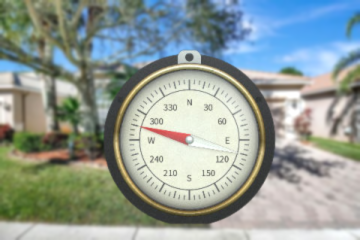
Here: 285 (°)
